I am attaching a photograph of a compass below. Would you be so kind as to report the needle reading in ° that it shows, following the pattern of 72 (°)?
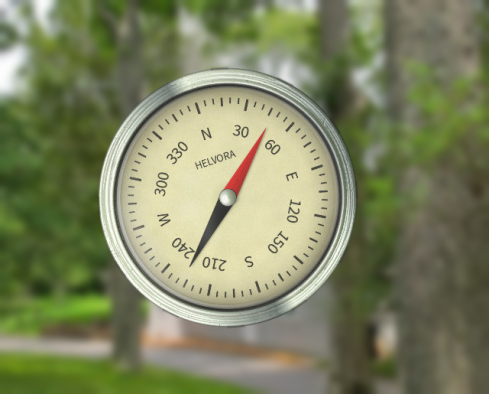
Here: 47.5 (°)
